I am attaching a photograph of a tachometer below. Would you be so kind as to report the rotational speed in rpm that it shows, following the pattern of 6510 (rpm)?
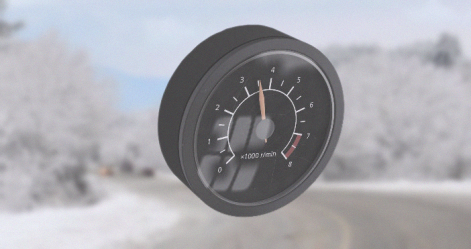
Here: 3500 (rpm)
